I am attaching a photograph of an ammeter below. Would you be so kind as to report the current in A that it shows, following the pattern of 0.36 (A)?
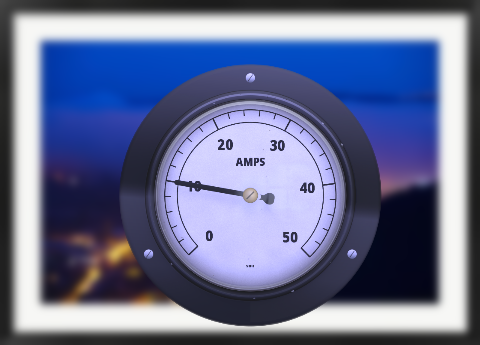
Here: 10 (A)
